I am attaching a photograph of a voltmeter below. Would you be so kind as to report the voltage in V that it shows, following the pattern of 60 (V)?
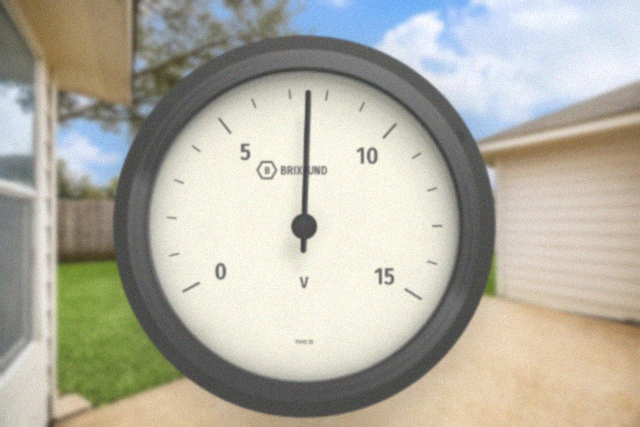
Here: 7.5 (V)
